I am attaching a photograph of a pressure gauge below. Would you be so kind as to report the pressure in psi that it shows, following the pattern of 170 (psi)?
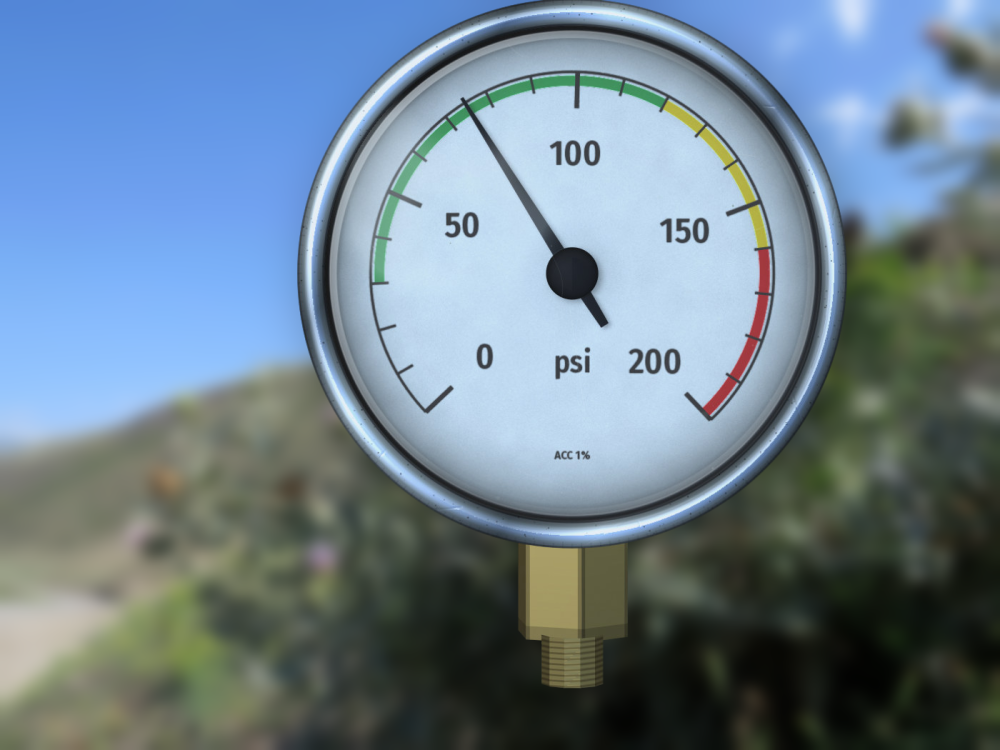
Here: 75 (psi)
